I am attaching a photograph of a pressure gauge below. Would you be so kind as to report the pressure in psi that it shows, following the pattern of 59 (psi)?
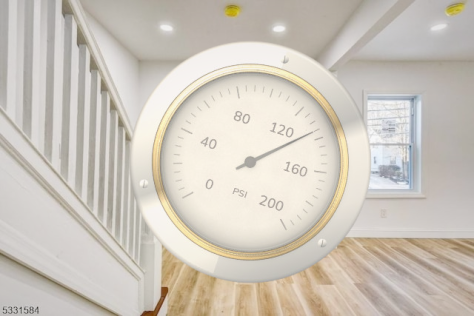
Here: 135 (psi)
